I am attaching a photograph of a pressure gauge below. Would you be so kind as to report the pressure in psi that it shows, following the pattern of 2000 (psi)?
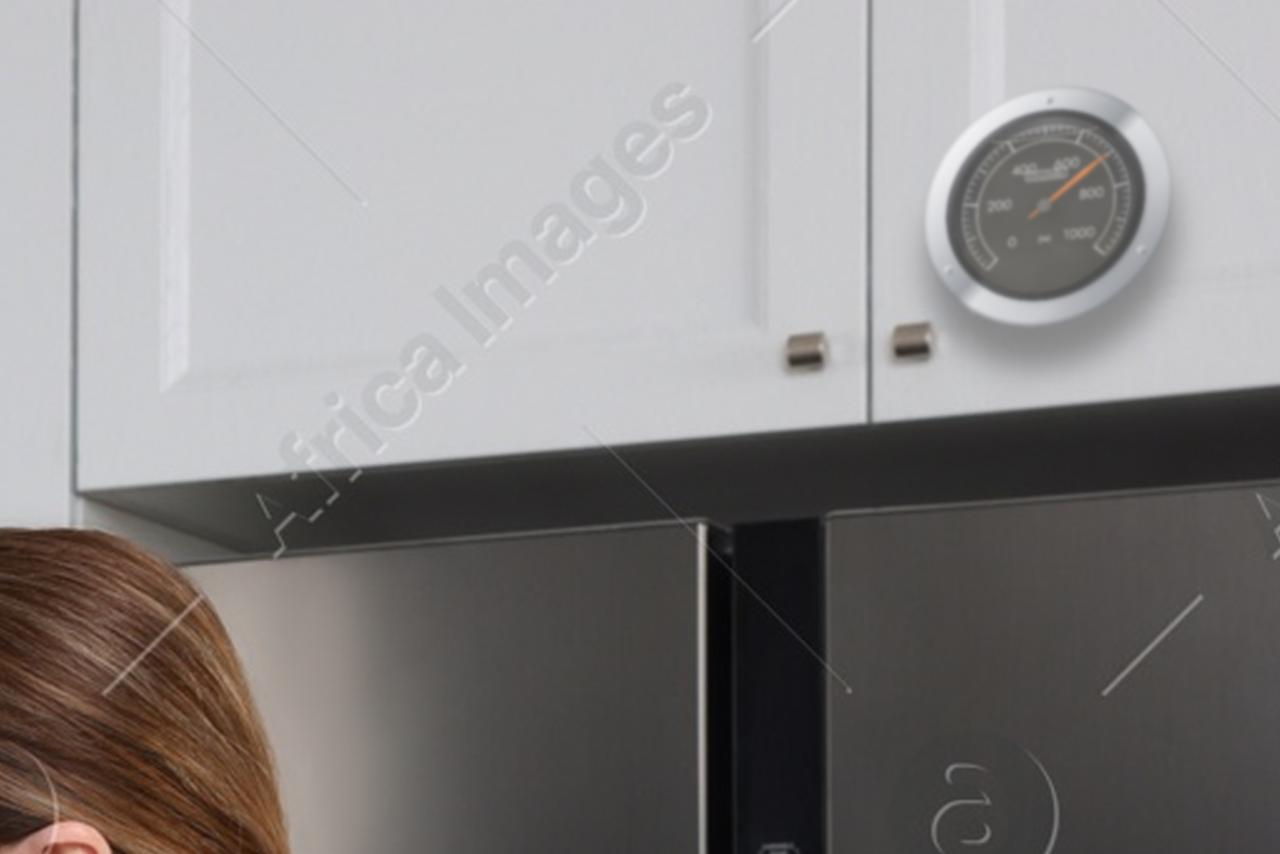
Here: 700 (psi)
